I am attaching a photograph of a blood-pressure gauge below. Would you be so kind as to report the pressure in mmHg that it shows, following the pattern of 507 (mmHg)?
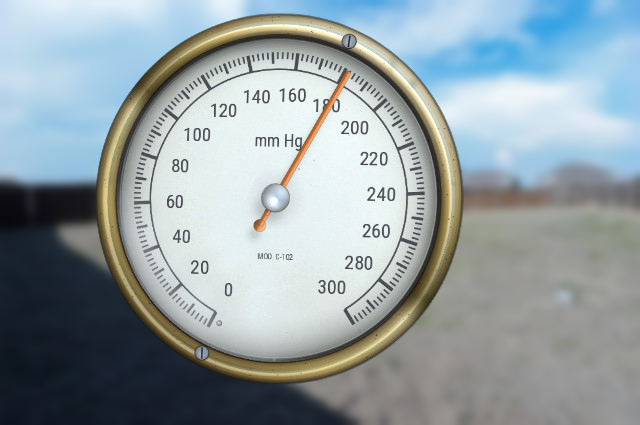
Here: 182 (mmHg)
